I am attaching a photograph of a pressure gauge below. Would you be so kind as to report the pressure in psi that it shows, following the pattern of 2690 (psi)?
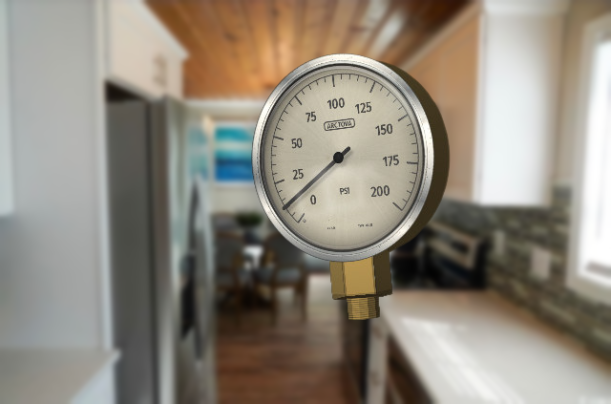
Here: 10 (psi)
